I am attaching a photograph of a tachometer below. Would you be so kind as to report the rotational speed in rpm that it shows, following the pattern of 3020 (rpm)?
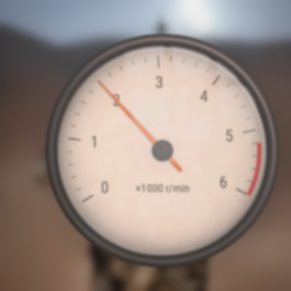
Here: 2000 (rpm)
